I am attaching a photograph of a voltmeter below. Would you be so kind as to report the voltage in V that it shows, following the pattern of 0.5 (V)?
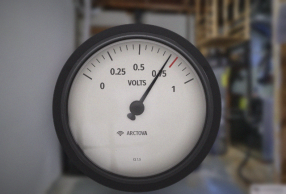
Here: 0.75 (V)
